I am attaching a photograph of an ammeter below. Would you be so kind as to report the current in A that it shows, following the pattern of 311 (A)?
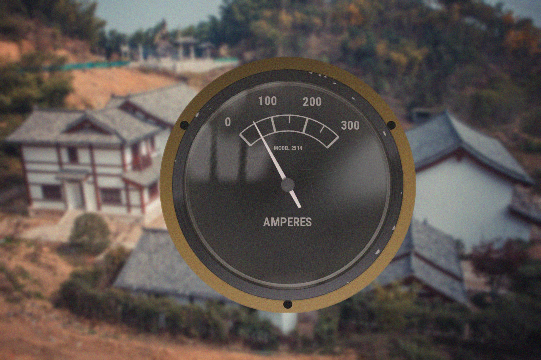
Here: 50 (A)
